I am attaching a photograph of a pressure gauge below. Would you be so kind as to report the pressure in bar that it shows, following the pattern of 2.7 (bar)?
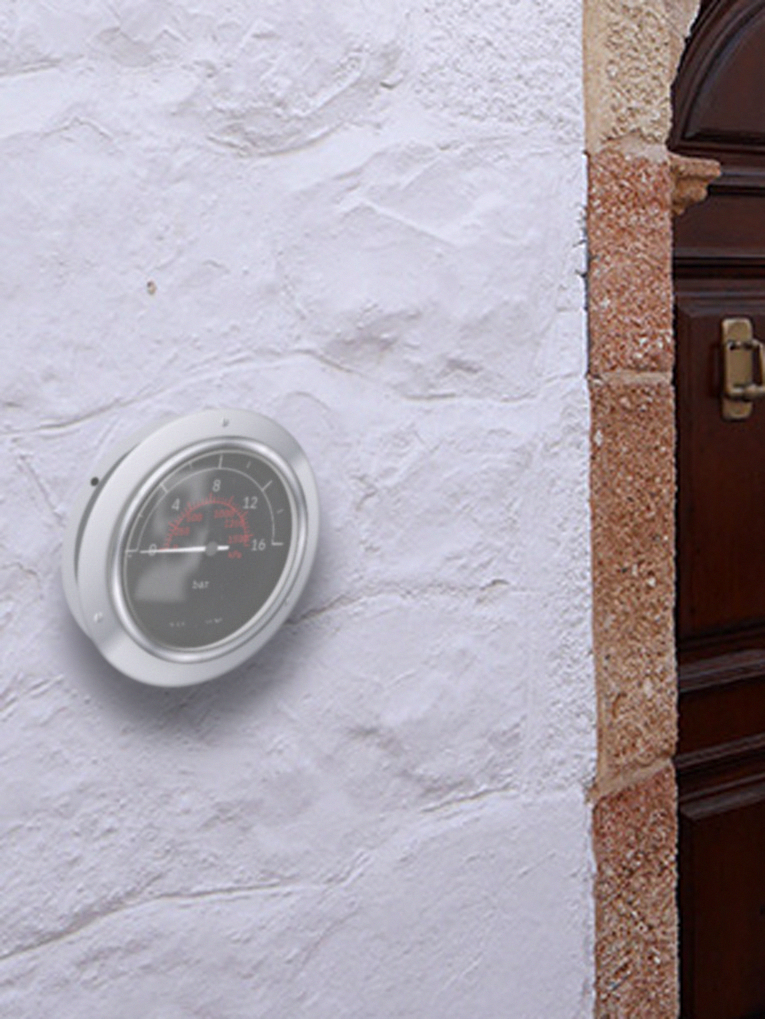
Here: 0 (bar)
